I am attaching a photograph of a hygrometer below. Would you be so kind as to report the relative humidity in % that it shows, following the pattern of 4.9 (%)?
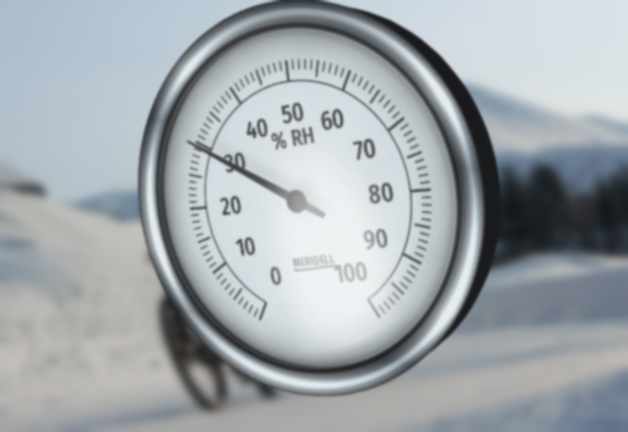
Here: 30 (%)
